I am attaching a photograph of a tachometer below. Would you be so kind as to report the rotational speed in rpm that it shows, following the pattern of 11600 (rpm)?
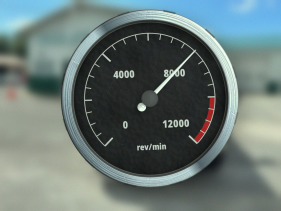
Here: 8000 (rpm)
